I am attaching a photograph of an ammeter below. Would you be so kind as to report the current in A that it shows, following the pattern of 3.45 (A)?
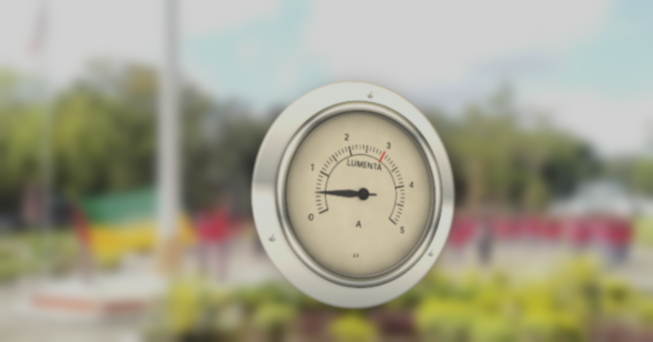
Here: 0.5 (A)
